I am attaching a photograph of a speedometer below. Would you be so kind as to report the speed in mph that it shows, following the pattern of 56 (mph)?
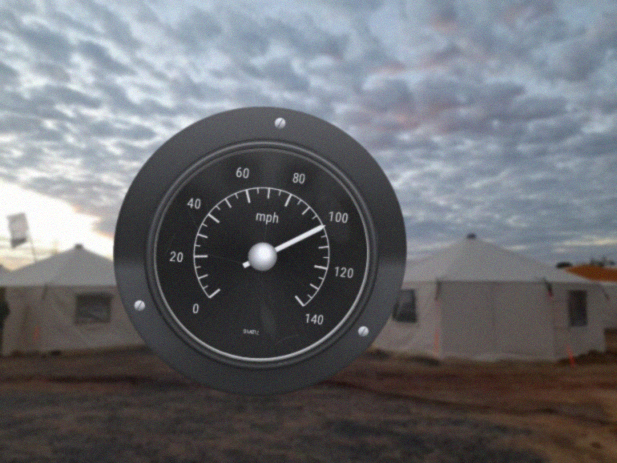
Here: 100 (mph)
